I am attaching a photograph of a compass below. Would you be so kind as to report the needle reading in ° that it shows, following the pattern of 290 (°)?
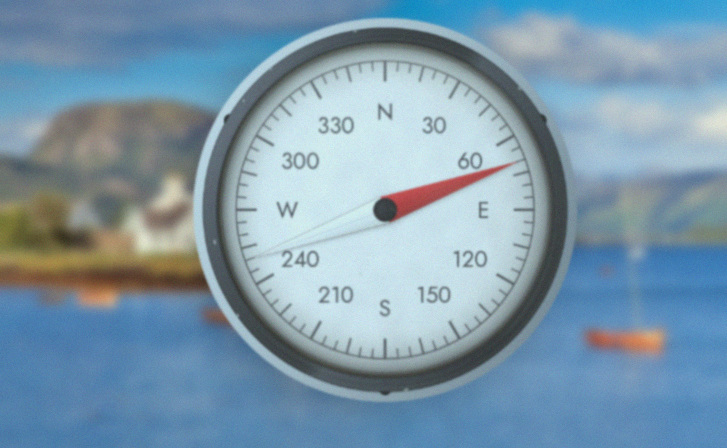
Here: 70 (°)
